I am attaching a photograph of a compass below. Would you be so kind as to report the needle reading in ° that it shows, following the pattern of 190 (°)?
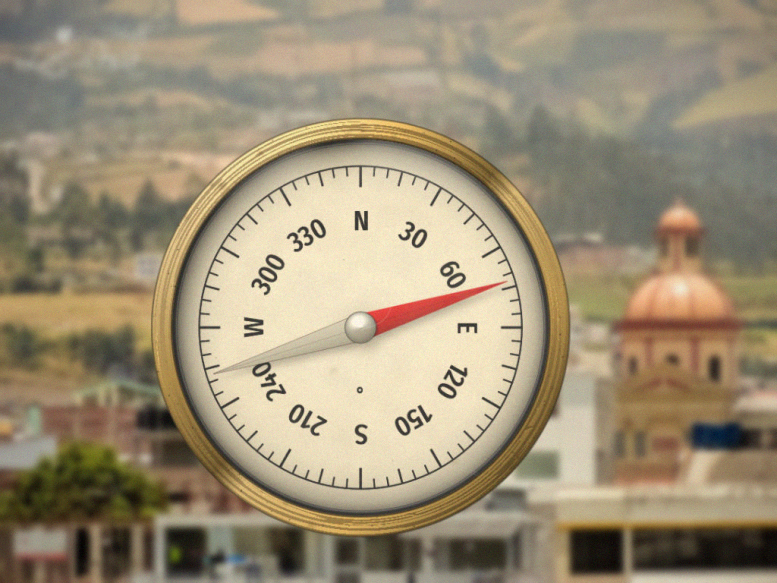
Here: 72.5 (°)
